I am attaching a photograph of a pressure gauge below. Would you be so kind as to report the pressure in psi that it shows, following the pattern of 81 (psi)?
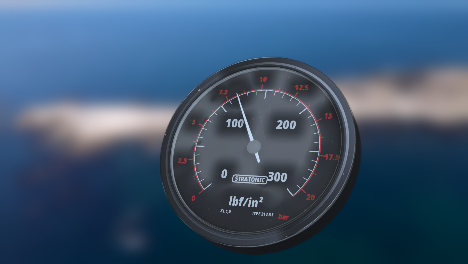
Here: 120 (psi)
